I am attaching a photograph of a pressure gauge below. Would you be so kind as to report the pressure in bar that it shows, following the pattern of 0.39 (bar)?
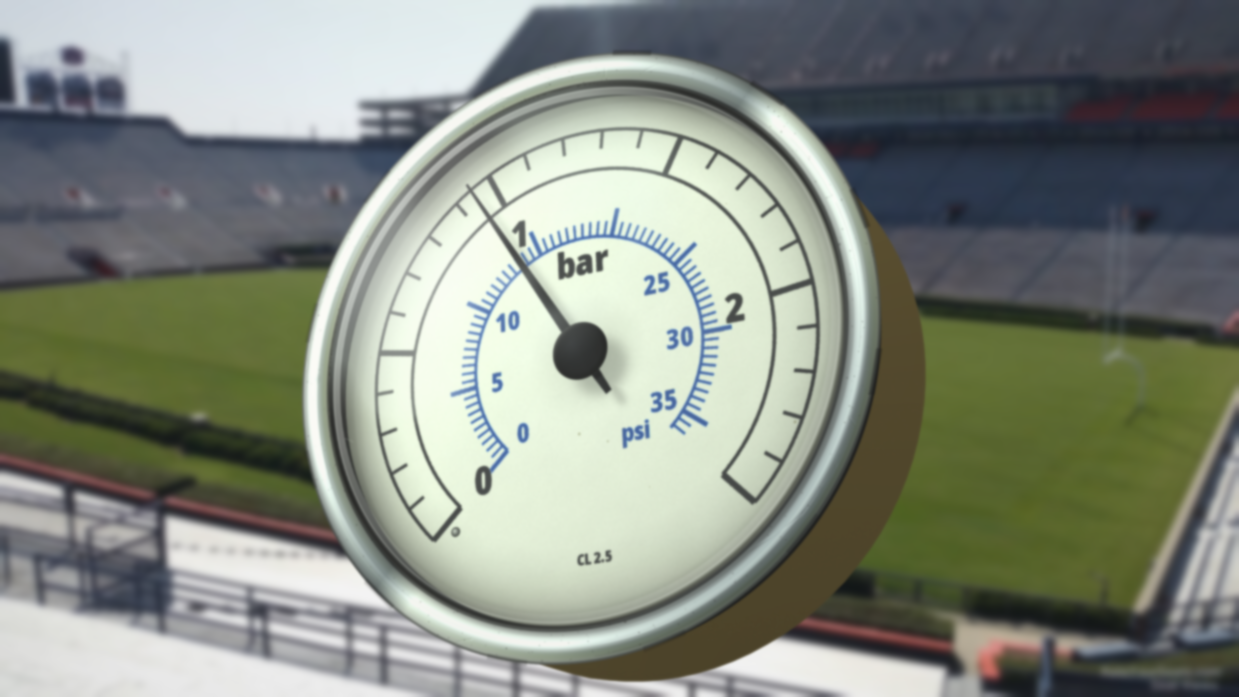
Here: 0.95 (bar)
